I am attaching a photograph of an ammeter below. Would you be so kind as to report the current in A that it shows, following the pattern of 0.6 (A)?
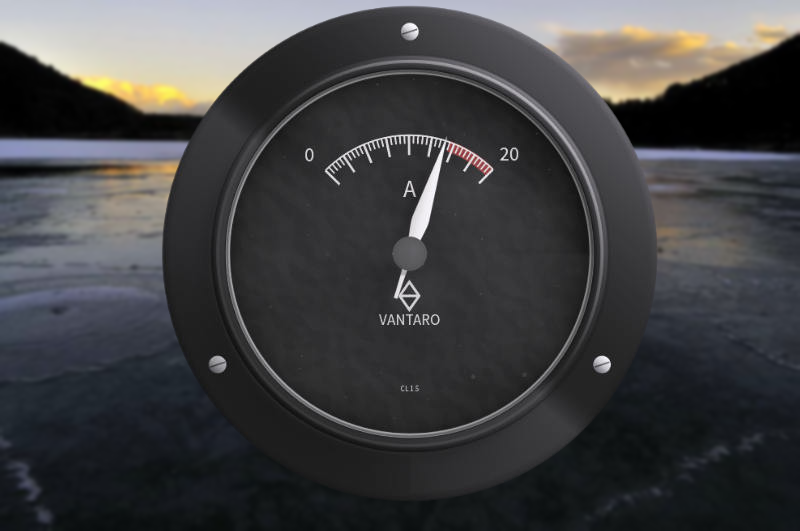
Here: 14 (A)
